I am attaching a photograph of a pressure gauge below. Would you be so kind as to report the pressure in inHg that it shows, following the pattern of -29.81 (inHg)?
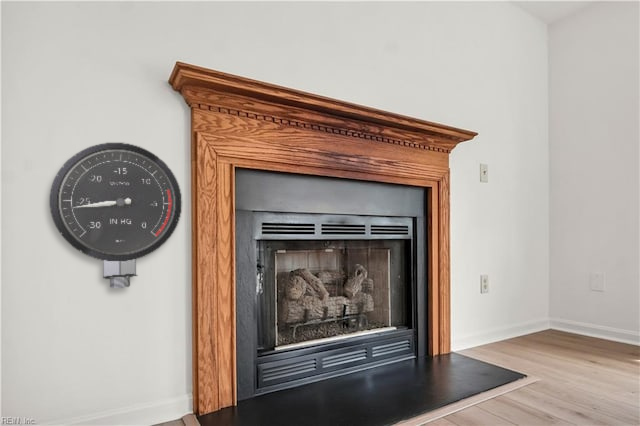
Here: -26 (inHg)
